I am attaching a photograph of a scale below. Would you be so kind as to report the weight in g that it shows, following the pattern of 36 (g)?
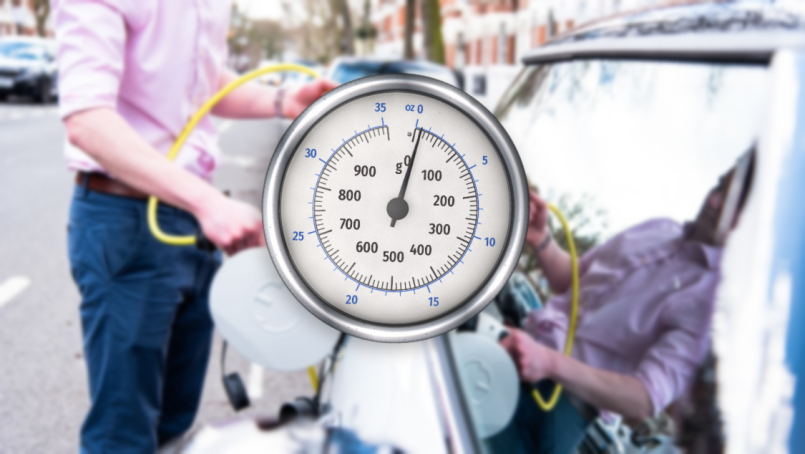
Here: 10 (g)
